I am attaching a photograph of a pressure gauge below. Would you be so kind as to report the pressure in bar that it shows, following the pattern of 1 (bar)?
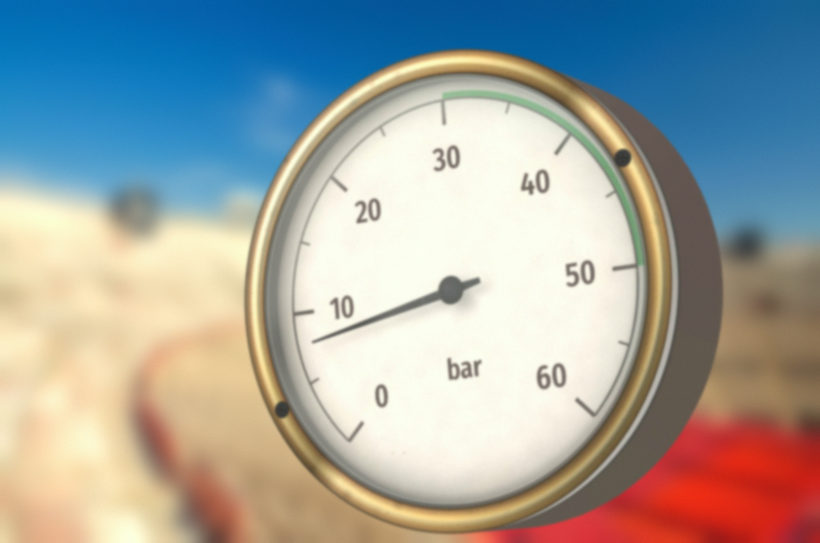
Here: 7.5 (bar)
